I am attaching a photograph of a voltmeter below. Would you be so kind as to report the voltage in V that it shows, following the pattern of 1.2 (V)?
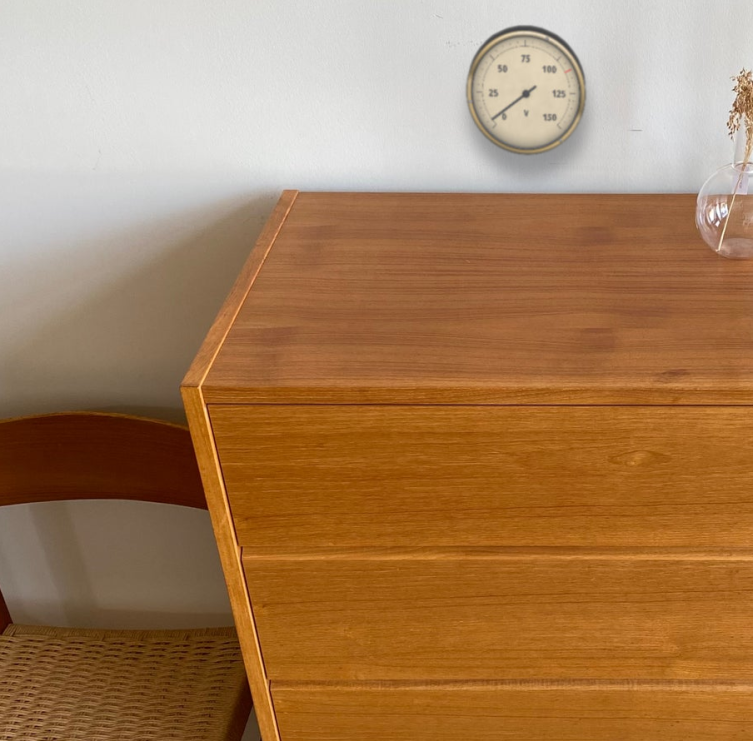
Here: 5 (V)
